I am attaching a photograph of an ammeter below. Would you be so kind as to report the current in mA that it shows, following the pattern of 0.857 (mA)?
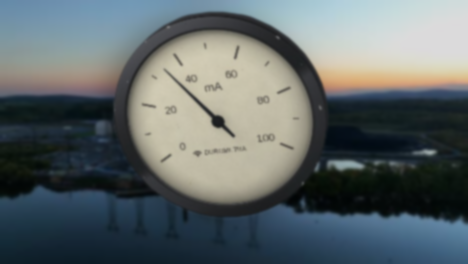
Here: 35 (mA)
